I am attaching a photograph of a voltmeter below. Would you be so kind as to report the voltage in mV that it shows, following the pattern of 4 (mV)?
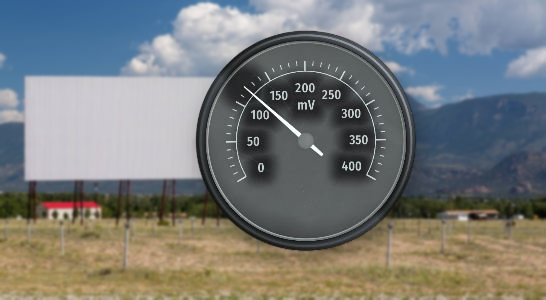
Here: 120 (mV)
